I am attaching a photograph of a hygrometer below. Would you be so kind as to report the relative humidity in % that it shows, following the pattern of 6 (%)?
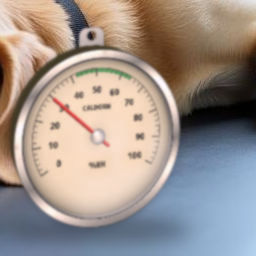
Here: 30 (%)
